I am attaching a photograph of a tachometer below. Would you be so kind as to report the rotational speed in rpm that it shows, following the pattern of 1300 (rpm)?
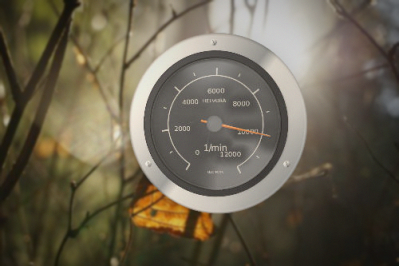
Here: 10000 (rpm)
